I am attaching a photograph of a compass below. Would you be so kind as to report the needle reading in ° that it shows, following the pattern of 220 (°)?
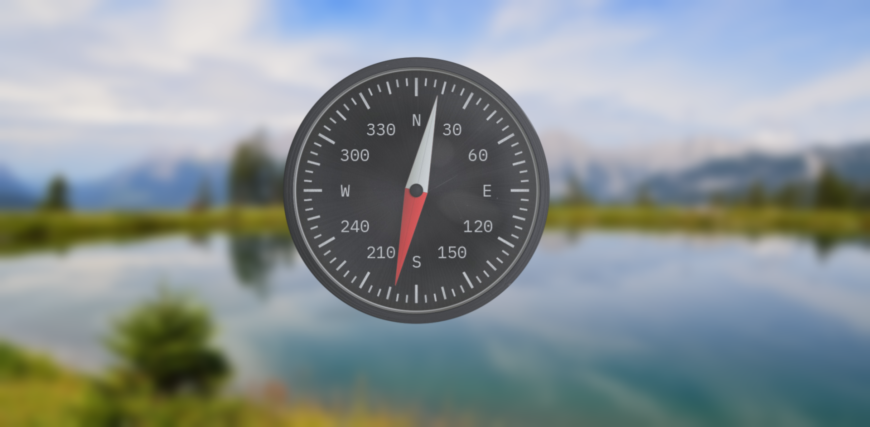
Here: 192.5 (°)
